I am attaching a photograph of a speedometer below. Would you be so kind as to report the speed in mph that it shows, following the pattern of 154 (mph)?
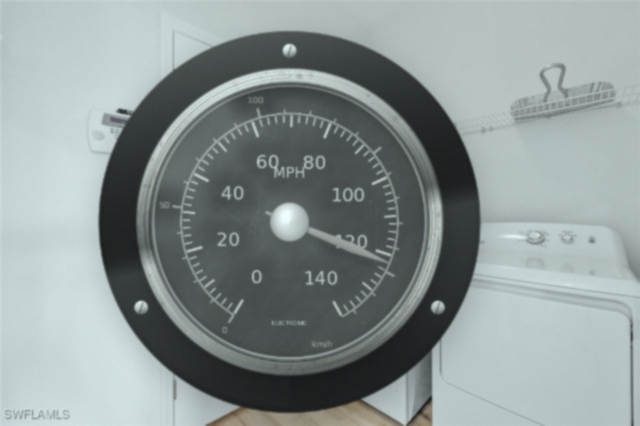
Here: 122 (mph)
